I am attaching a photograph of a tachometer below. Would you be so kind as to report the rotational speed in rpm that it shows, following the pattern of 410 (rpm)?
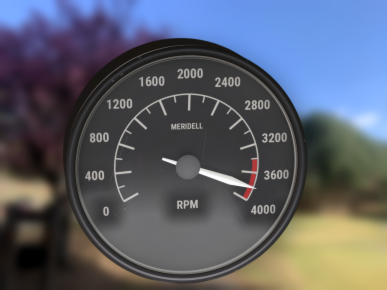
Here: 3800 (rpm)
